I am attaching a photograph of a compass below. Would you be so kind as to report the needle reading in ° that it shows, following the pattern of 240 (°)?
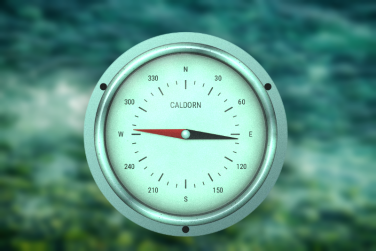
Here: 275 (°)
